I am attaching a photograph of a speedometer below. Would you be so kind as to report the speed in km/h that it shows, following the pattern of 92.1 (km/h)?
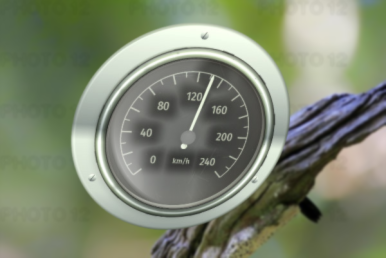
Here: 130 (km/h)
